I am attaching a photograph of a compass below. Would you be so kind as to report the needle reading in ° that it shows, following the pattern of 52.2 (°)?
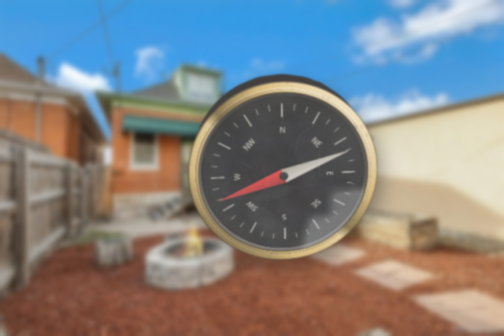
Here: 250 (°)
